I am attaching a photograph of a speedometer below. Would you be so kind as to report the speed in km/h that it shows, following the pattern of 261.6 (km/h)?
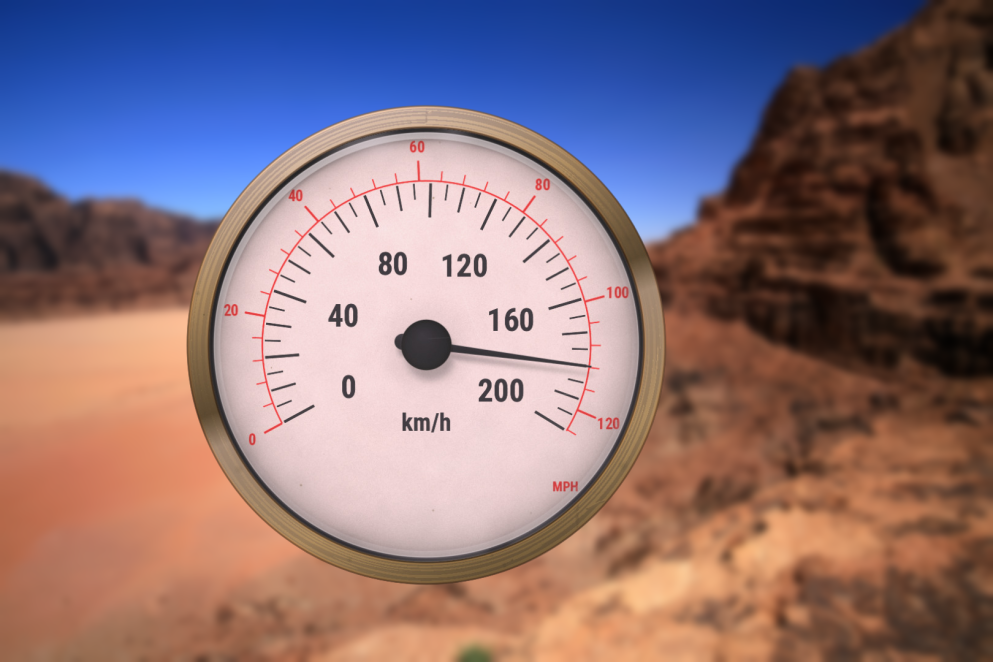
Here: 180 (km/h)
